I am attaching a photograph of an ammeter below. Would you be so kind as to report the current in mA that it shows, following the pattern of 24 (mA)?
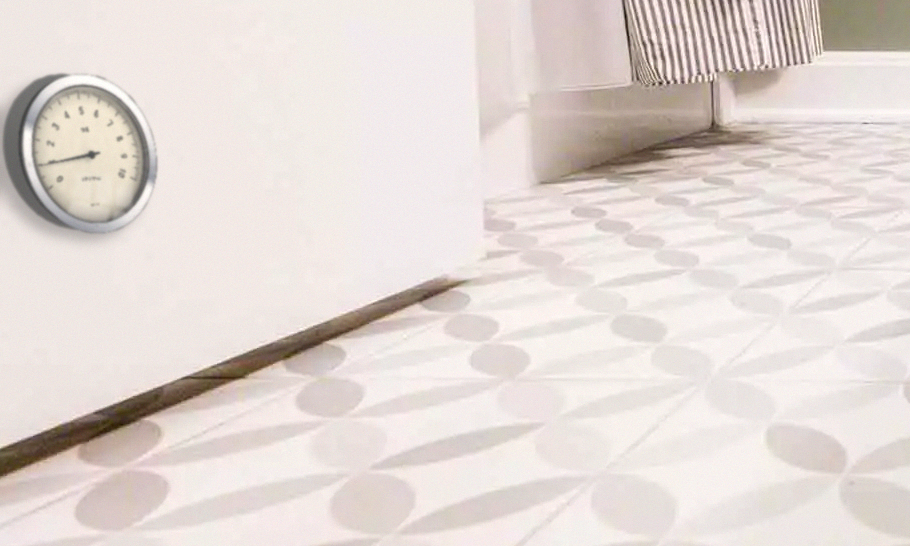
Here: 1 (mA)
